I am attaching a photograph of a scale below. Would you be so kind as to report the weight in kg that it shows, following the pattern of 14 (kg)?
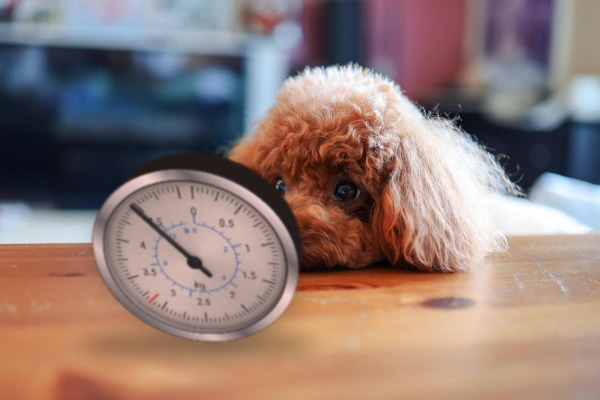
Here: 4.5 (kg)
